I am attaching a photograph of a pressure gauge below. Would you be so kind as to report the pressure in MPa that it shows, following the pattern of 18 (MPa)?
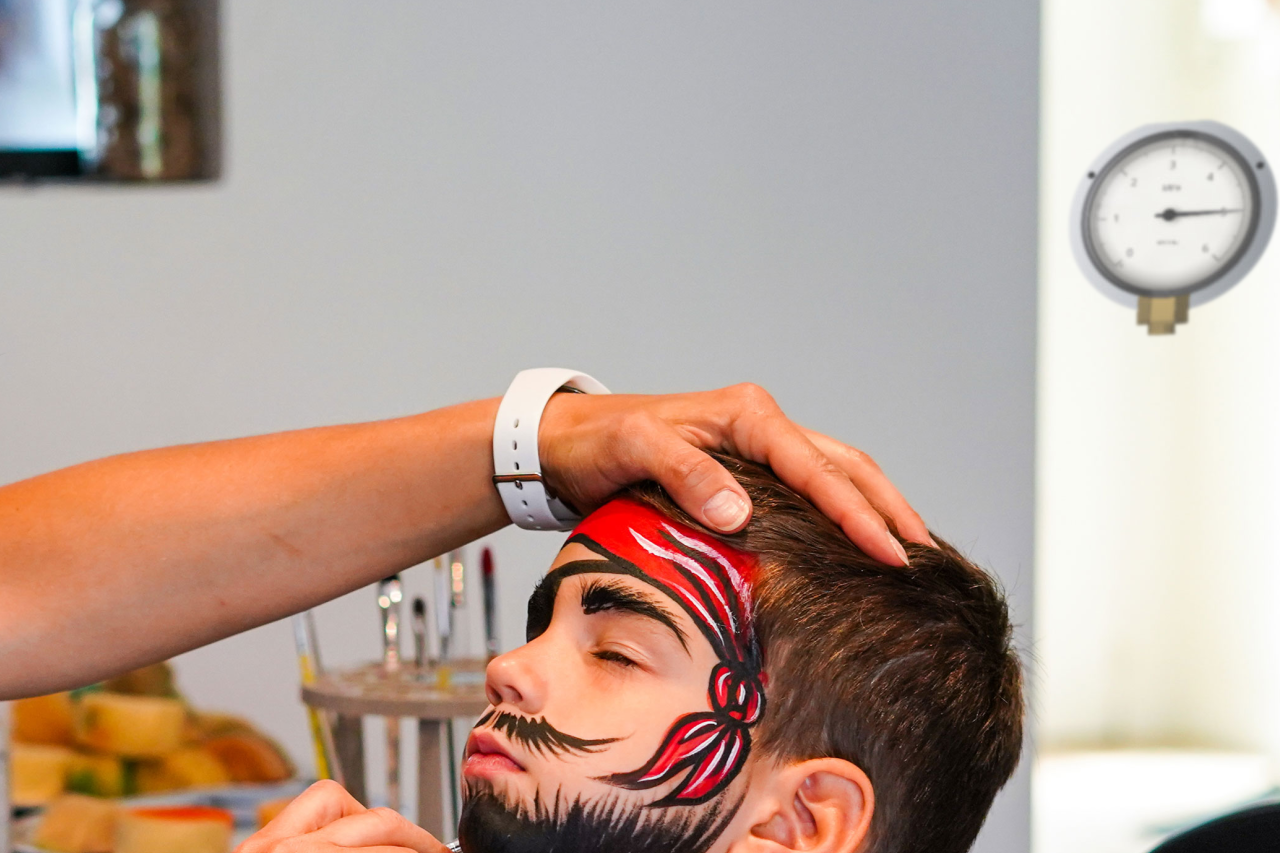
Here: 5 (MPa)
